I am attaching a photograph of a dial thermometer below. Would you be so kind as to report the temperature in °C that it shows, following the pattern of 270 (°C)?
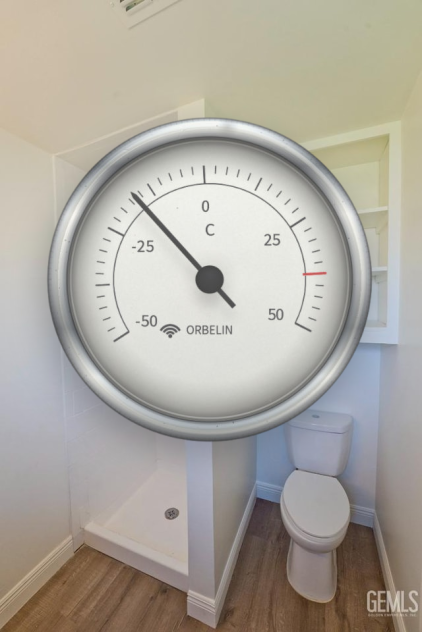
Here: -16.25 (°C)
